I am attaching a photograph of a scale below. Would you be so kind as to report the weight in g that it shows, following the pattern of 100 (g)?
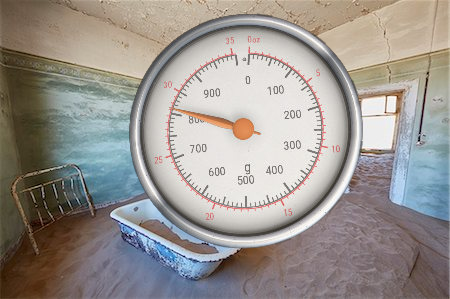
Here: 810 (g)
